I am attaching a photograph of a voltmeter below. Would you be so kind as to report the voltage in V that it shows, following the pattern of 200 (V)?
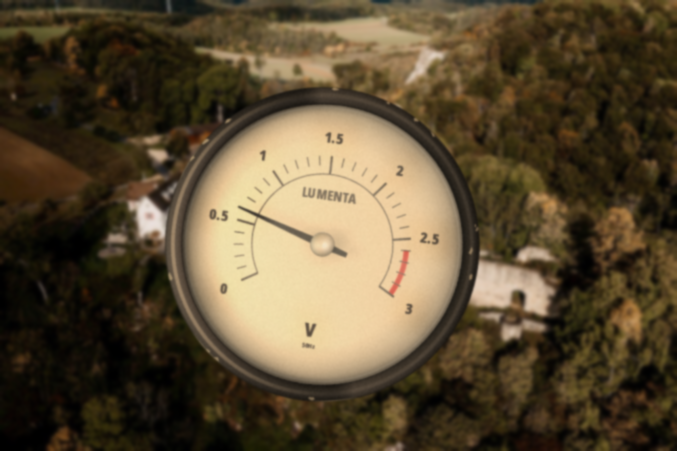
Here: 0.6 (V)
